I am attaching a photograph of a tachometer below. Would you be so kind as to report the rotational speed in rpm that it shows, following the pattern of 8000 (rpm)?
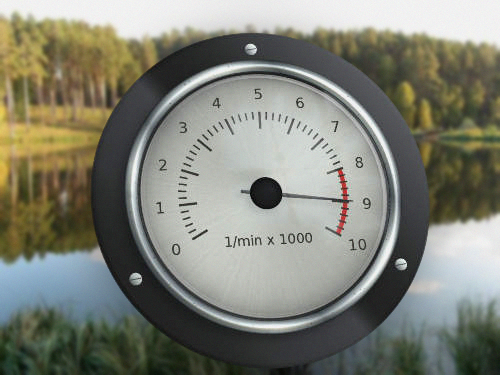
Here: 9000 (rpm)
